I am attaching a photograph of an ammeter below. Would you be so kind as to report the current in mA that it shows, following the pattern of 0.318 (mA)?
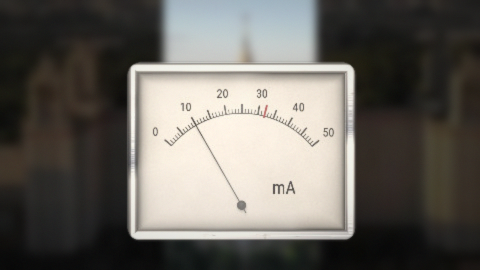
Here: 10 (mA)
